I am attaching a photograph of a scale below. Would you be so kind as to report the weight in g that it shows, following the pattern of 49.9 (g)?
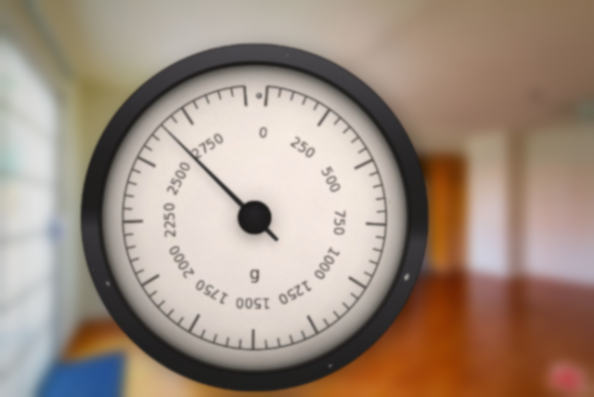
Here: 2650 (g)
